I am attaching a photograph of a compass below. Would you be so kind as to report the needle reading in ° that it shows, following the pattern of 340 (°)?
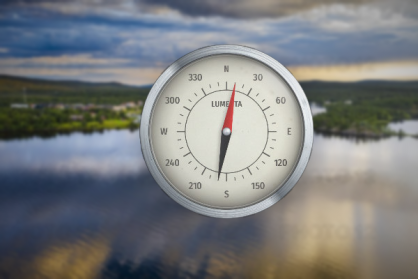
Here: 10 (°)
